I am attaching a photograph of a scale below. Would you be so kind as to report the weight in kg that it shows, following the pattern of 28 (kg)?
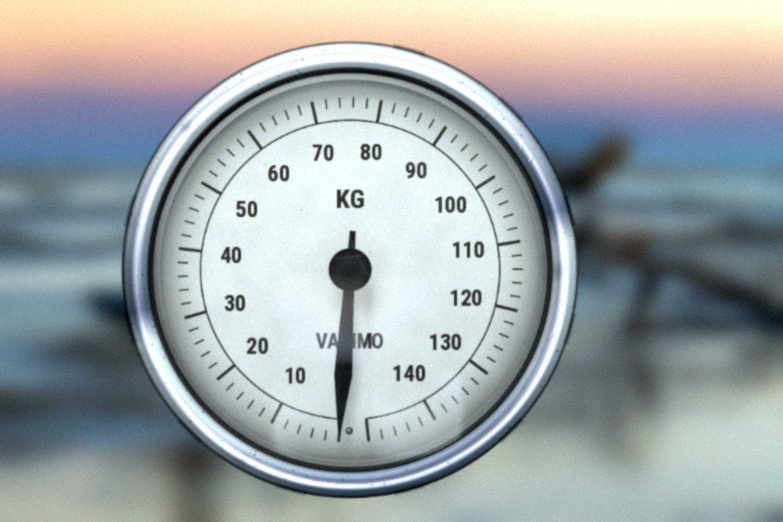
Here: 0 (kg)
